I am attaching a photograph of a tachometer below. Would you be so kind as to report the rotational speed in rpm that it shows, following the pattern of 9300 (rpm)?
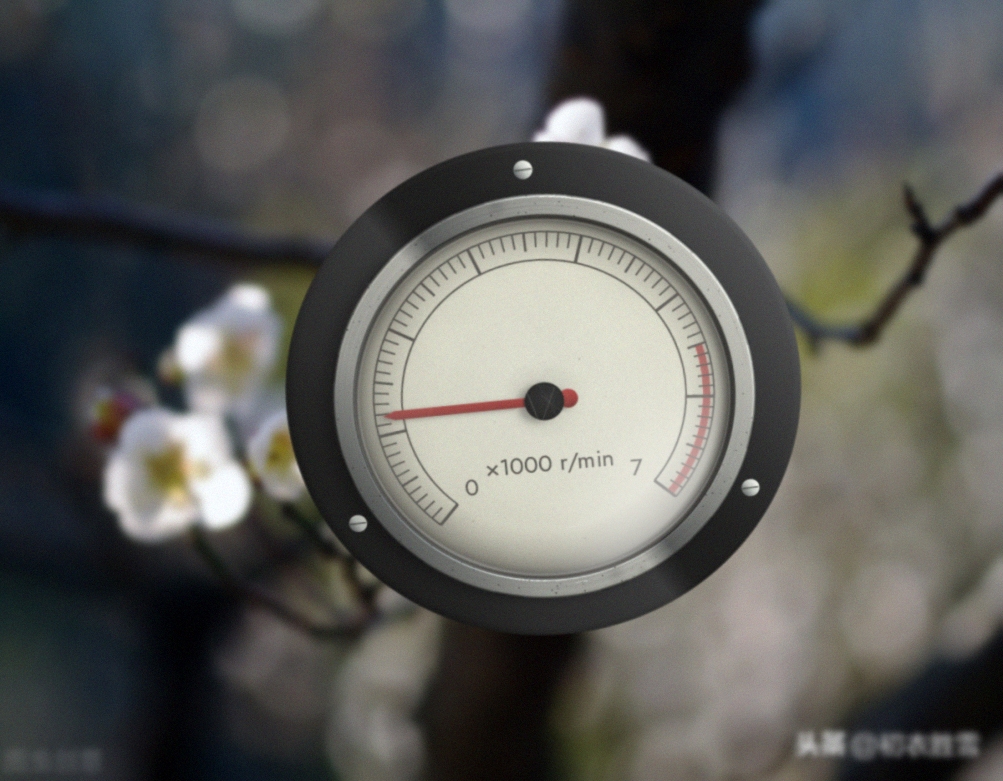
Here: 1200 (rpm)
